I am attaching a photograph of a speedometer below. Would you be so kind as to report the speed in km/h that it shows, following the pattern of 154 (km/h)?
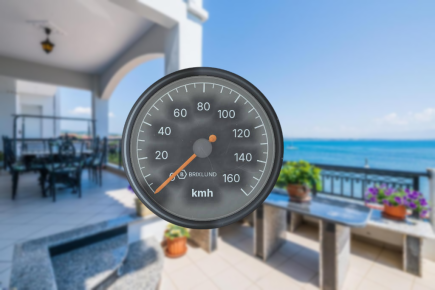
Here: 0 (km/h)
